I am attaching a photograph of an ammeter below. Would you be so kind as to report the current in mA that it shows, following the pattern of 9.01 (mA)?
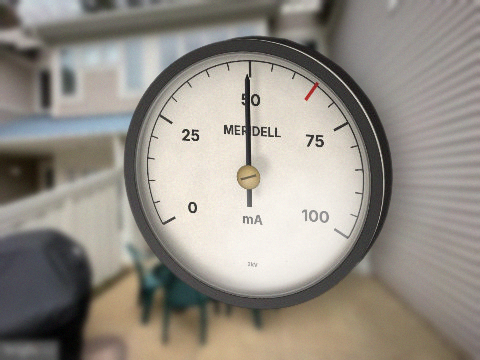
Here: 50 (mA)
